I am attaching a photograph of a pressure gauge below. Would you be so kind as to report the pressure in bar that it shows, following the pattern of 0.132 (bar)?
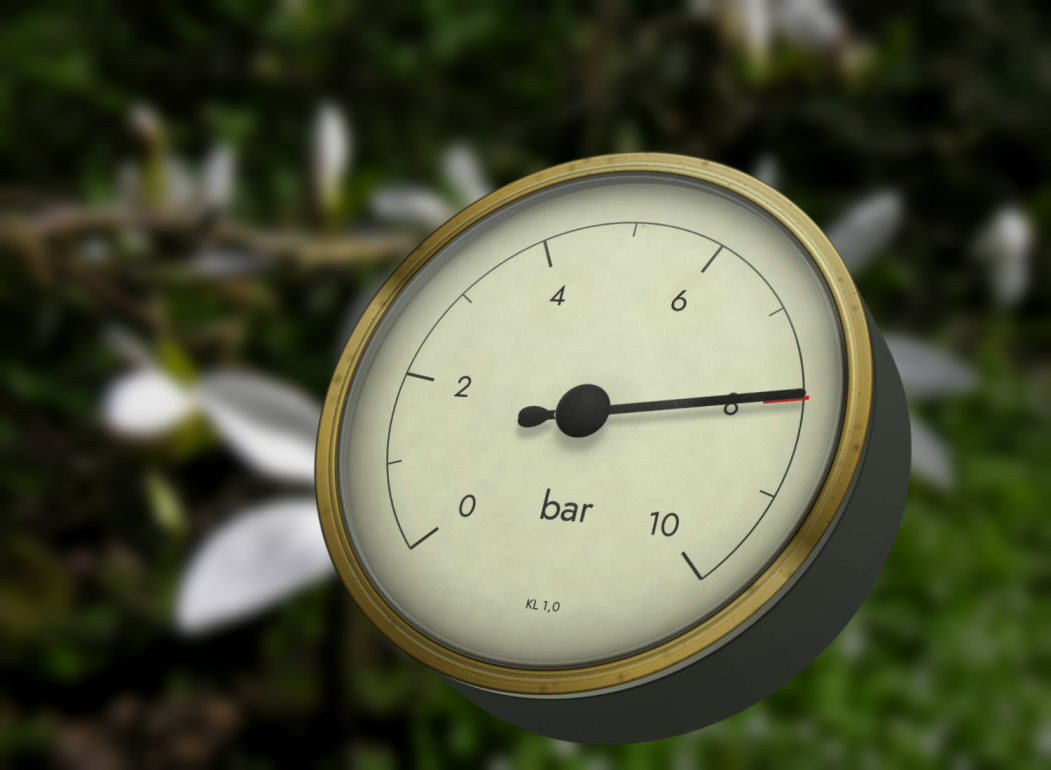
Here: 8 (bar)
